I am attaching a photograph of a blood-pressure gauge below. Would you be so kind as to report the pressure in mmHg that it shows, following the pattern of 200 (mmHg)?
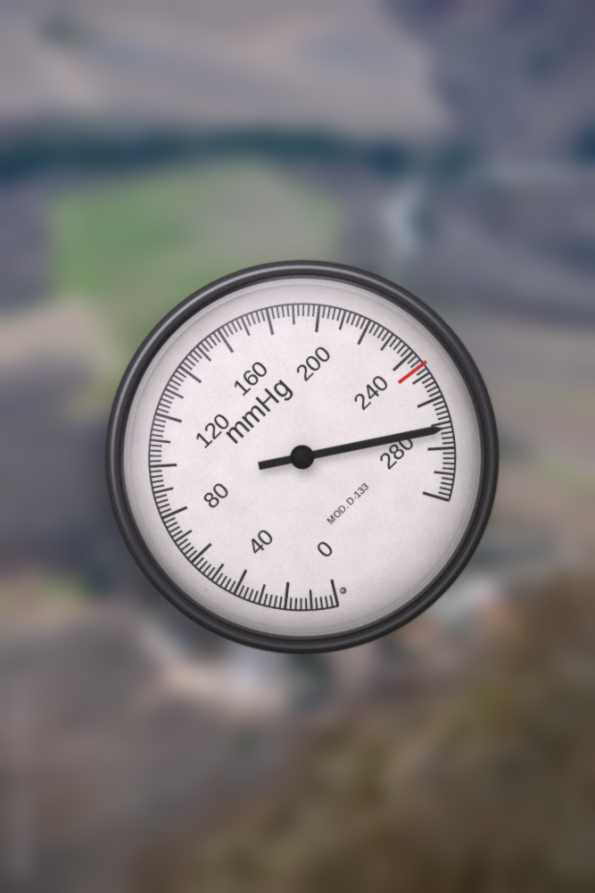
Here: 272 (mmHg)
